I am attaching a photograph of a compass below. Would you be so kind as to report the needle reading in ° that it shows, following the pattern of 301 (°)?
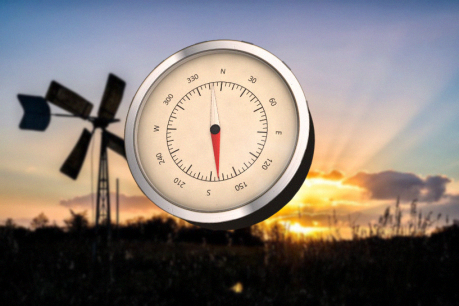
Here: 170 (°)
